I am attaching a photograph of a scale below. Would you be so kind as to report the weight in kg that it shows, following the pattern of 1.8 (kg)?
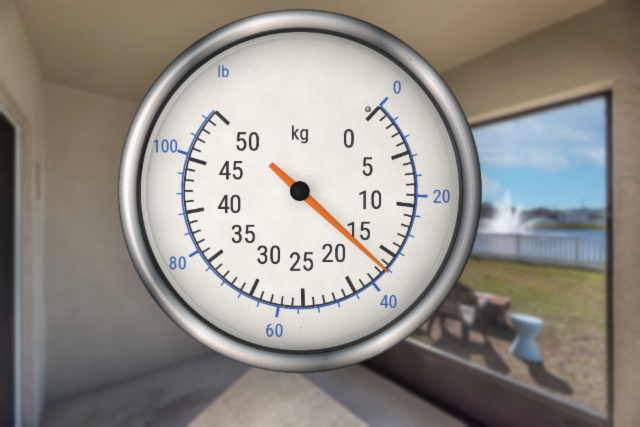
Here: 16.5 (kg)
